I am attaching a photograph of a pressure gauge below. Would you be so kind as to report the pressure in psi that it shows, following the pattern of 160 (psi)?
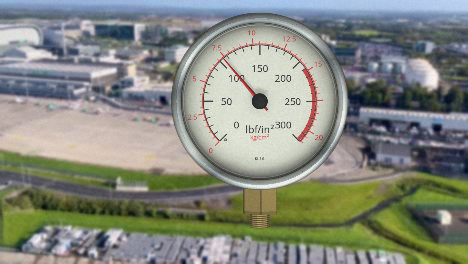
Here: 105 (psi)
